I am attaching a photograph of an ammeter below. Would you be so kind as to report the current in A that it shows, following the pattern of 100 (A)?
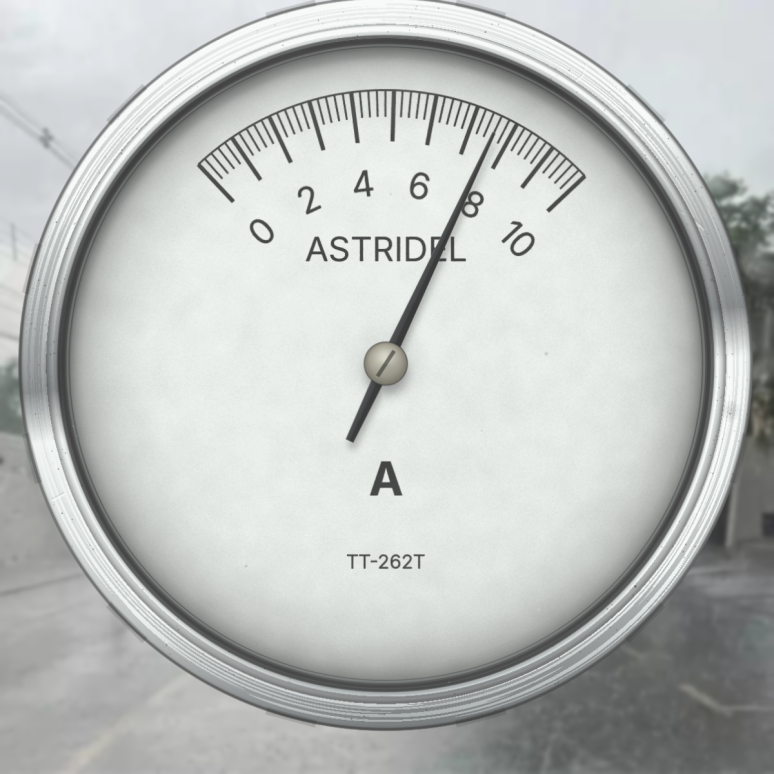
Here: 7.6 (A)
